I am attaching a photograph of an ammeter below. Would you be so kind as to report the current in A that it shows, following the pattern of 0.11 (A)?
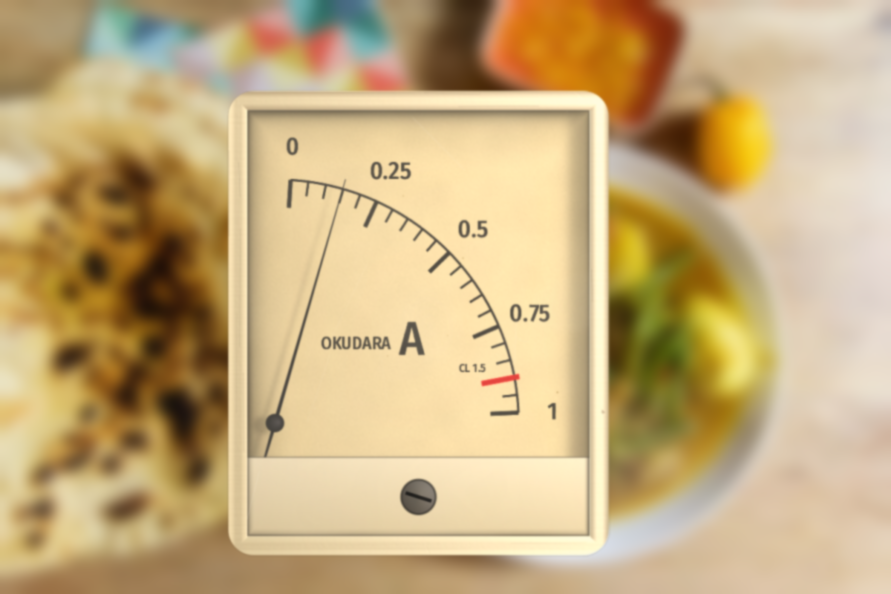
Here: 0.15 (A)
